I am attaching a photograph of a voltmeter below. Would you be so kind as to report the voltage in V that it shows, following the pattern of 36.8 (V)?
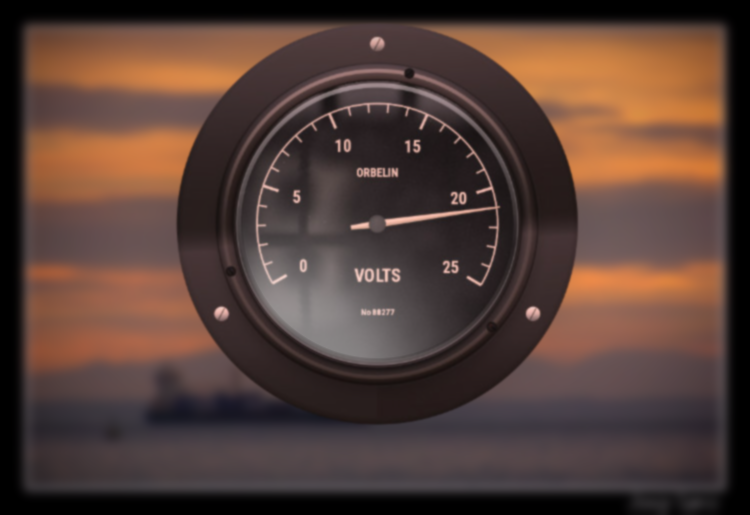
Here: 21 (V)
